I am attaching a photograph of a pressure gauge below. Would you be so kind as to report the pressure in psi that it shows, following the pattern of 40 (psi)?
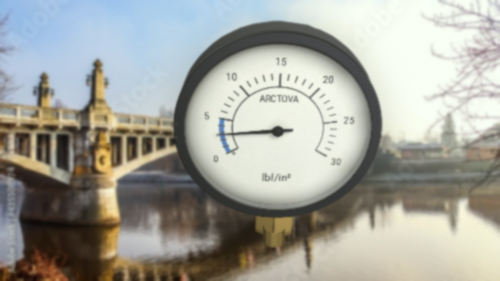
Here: 3 (psi)
